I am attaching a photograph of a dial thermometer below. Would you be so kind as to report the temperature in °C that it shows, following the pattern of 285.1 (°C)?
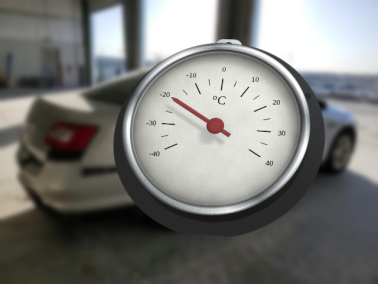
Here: -20 (°C)
